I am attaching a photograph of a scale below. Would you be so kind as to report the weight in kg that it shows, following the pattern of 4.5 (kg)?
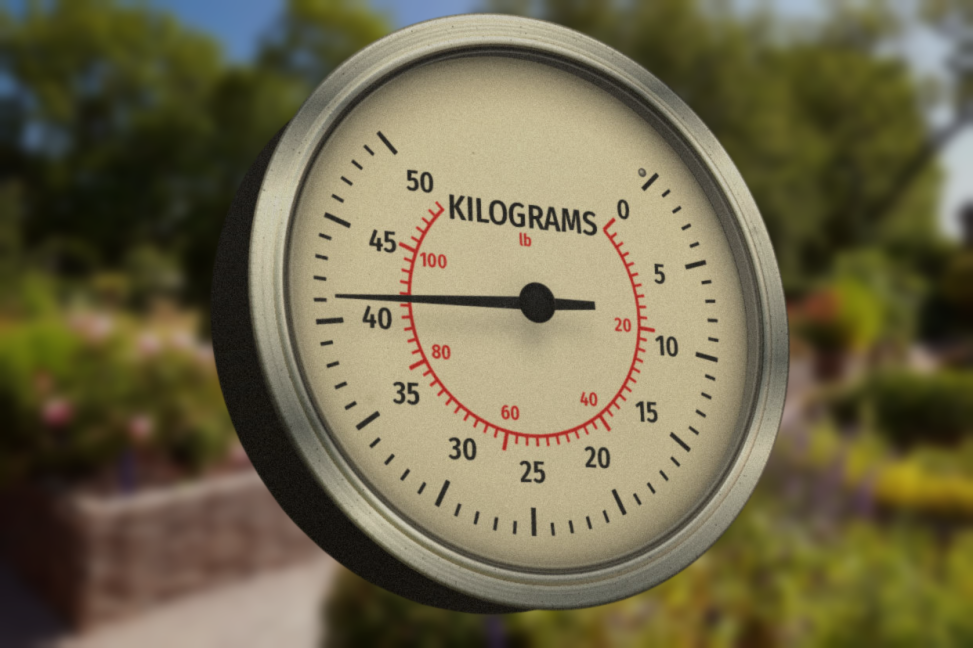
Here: 41 (kg)
